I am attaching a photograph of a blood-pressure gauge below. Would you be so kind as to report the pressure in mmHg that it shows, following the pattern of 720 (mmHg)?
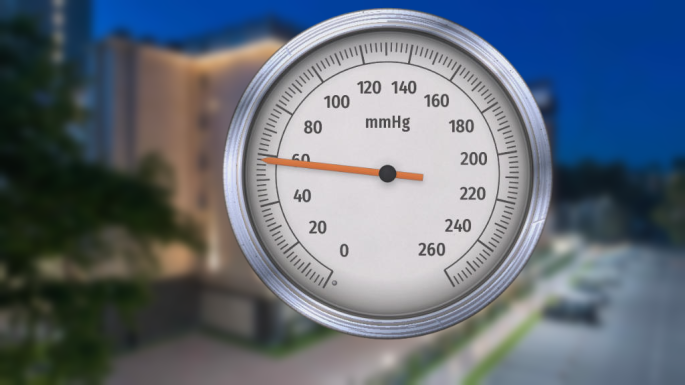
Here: 58 (mmHg)
